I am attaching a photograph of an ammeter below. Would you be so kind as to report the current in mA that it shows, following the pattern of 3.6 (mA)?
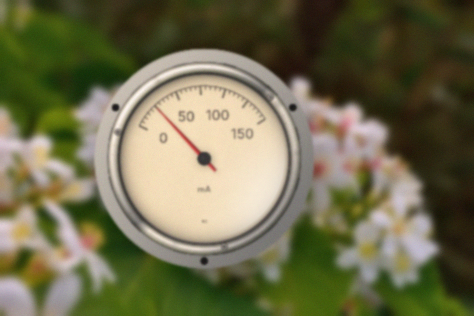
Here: 25 (mA)
